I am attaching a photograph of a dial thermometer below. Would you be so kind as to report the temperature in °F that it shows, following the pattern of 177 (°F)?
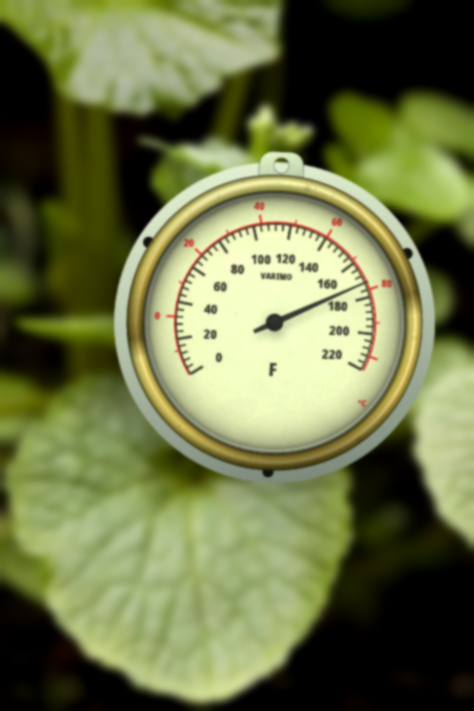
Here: 172 (°F)
